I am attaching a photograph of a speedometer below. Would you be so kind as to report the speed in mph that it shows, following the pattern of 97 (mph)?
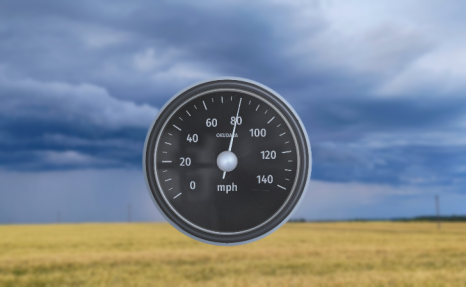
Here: 80 (mph)
